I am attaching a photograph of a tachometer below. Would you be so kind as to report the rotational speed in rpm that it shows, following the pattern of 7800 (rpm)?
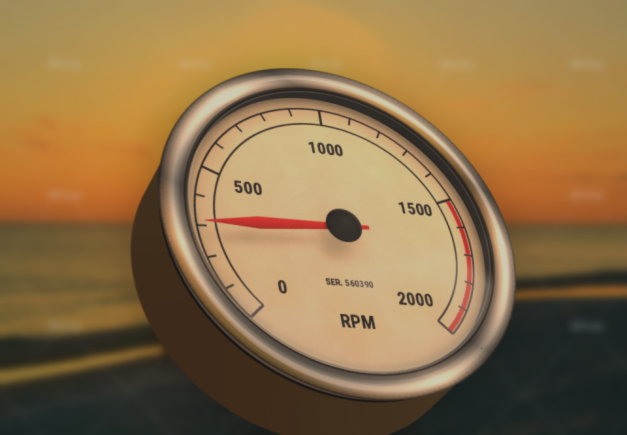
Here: 300 (rpm)
